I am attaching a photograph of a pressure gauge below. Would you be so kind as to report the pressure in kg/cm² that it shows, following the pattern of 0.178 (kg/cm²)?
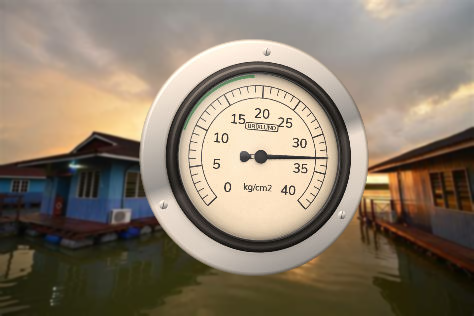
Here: 33 (kg/cm²)
